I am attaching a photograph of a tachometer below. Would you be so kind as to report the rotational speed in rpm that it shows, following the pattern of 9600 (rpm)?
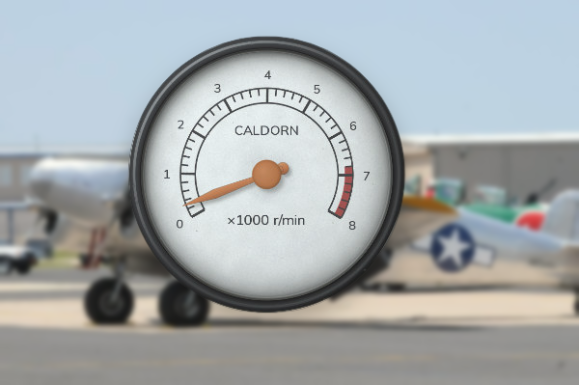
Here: 300 (rpm)
